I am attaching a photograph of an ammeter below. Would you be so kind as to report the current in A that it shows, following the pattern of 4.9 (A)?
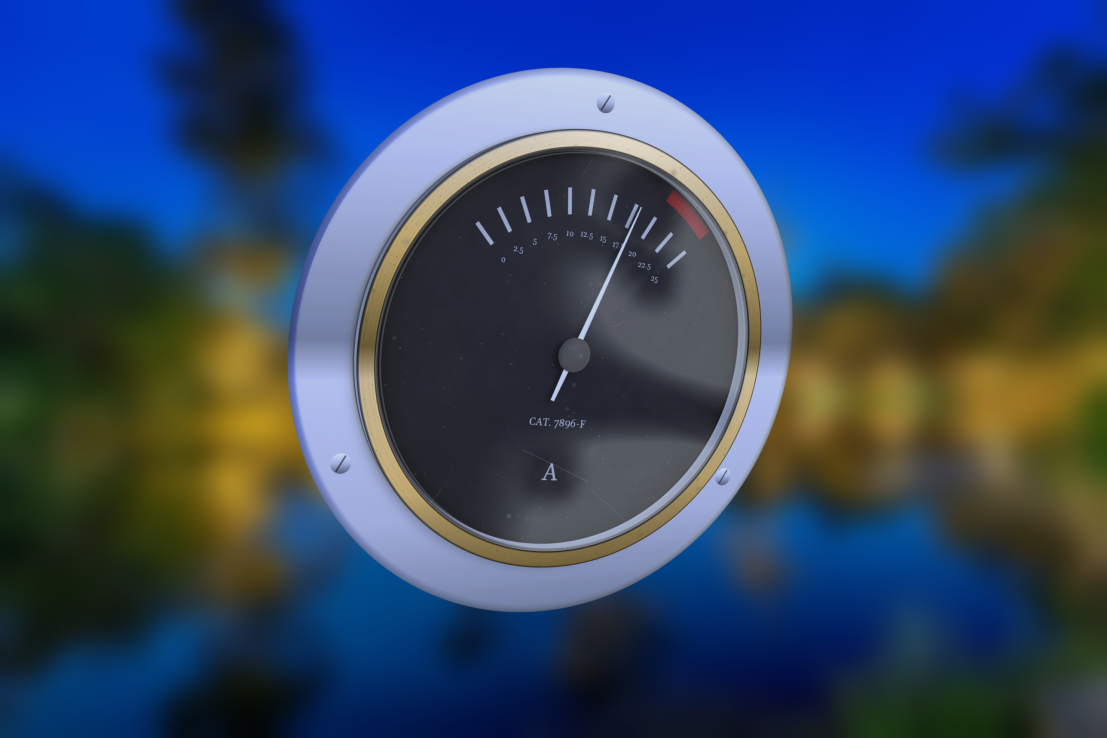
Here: 17.5 (A)
